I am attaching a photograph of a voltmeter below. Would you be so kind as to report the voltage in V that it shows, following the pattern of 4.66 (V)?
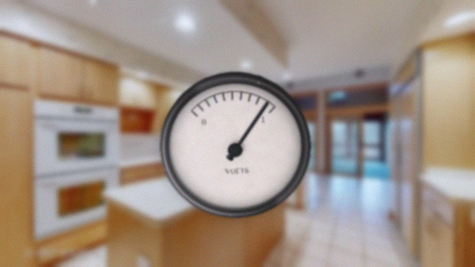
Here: 0.9 (V)
